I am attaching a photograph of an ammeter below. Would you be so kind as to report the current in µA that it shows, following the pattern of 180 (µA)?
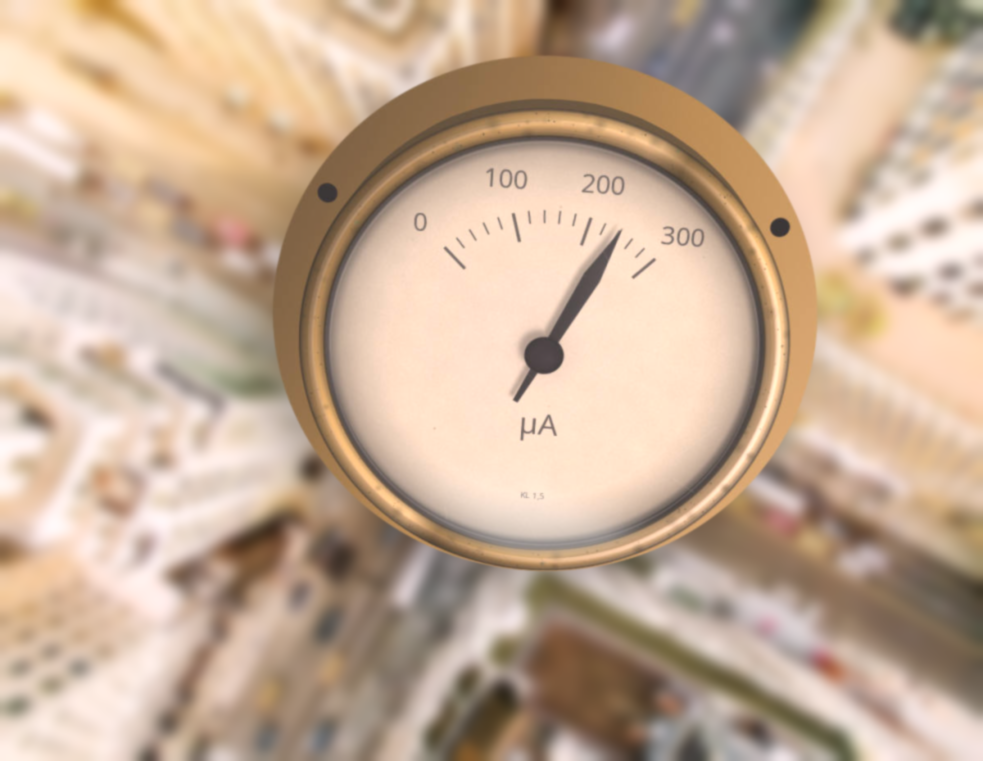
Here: 240 (µA)
